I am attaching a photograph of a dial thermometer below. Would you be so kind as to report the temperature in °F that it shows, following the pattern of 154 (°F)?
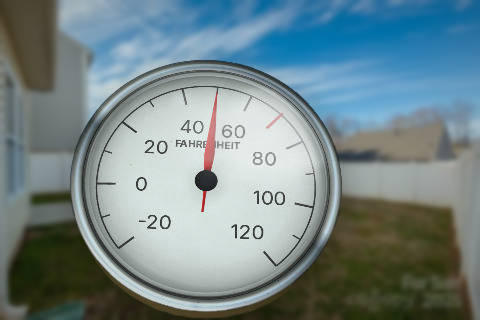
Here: 50 (°F)
